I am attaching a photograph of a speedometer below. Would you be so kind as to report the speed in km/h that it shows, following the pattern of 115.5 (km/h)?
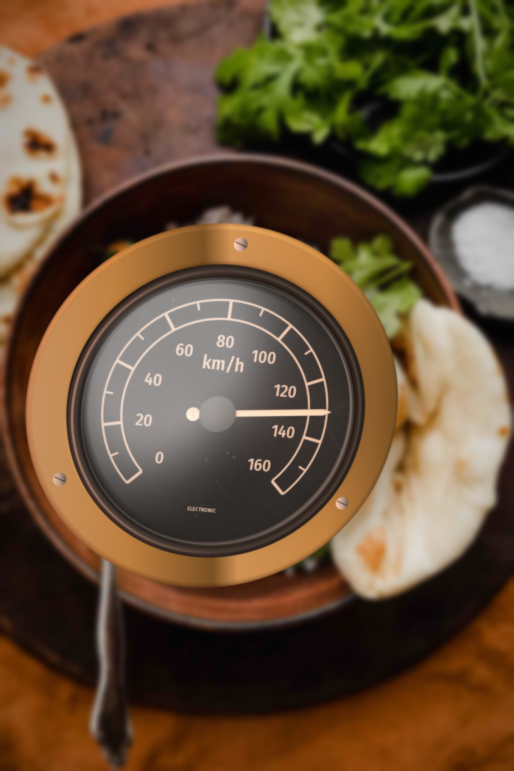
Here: 130 (km/h)
